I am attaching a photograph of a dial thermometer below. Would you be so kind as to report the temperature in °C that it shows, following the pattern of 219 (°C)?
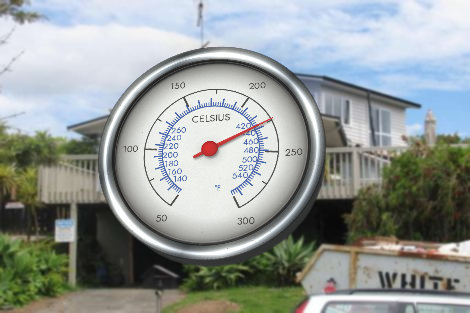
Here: 225 (°C)
